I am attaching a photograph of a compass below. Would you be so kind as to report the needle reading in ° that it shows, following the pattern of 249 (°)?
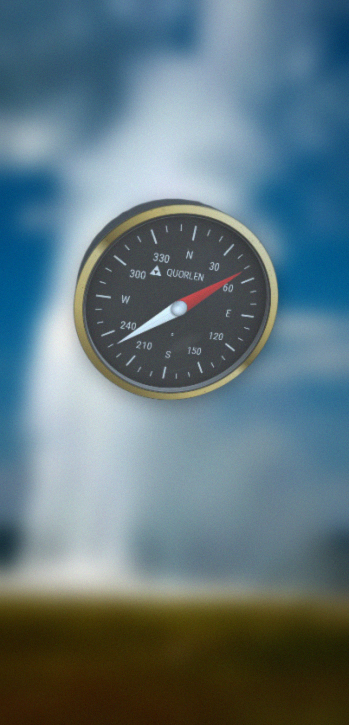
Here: 50 (°)
